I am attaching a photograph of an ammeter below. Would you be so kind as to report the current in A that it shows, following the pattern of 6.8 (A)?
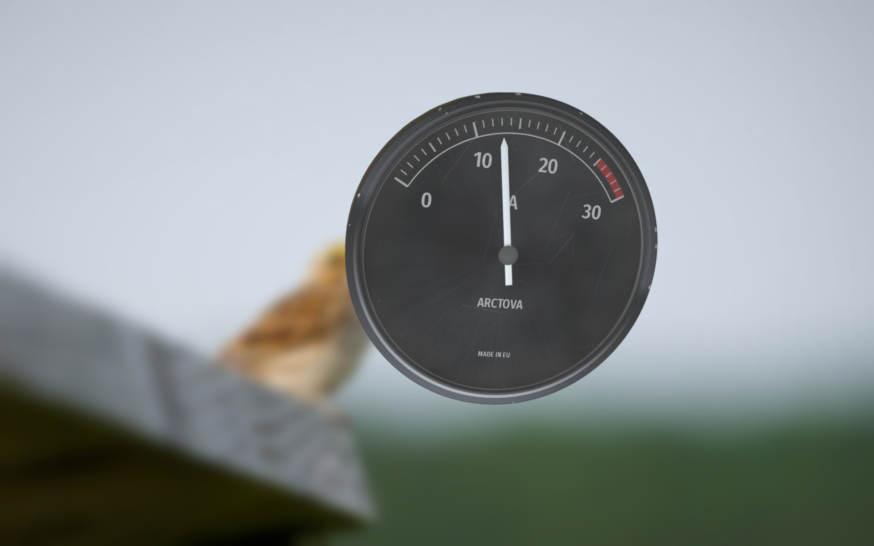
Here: 13 (A)
